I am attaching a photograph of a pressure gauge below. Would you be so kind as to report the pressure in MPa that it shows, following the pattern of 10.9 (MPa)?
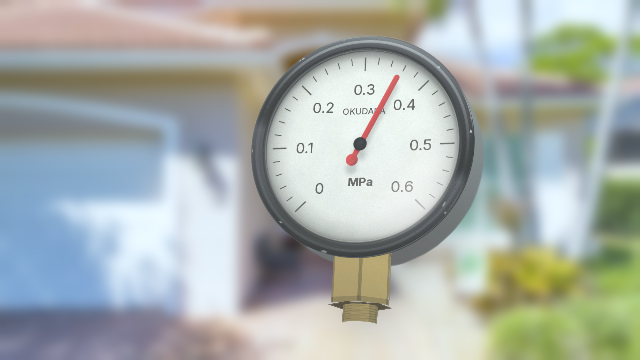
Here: 0.36 (MPa)
